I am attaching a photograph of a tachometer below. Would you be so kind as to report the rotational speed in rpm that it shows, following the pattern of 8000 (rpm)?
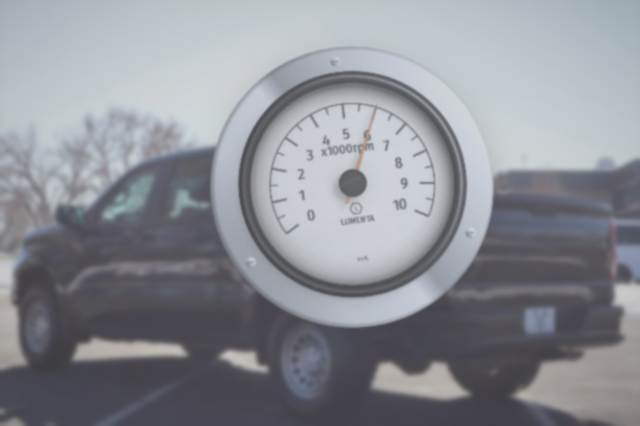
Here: 6000 (rpm)
